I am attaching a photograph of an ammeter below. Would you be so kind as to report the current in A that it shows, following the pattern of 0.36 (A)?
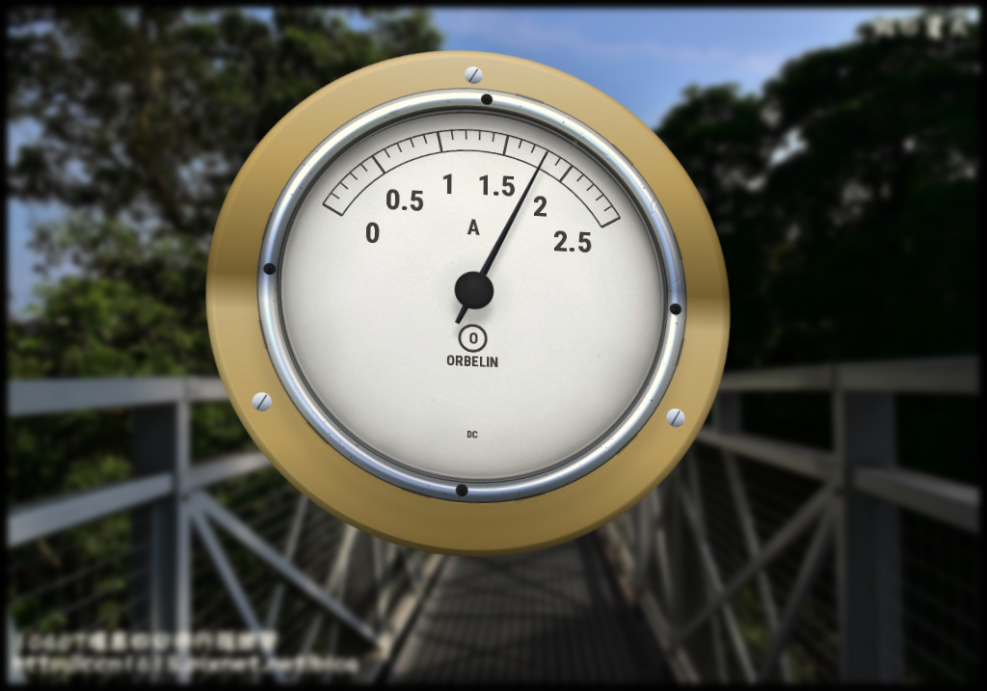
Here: 1.8 (A)
